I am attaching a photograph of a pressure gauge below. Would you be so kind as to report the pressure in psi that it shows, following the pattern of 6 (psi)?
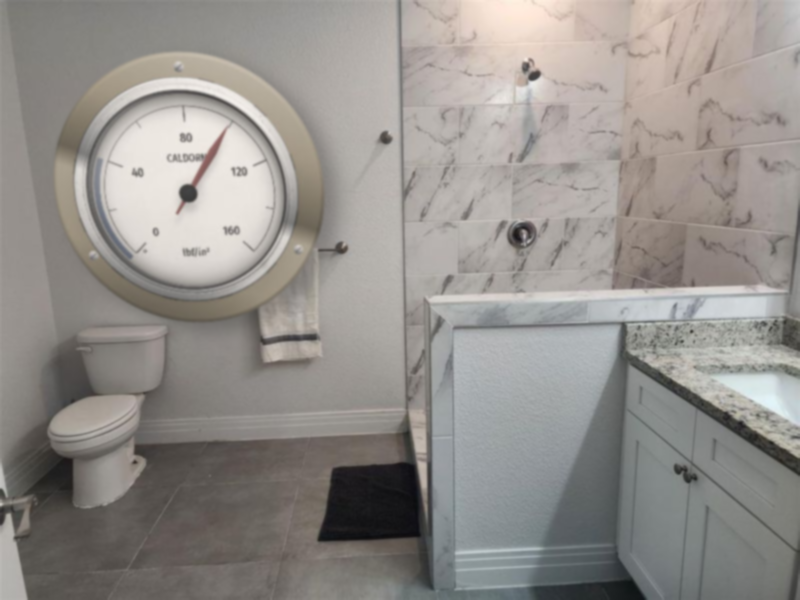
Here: 100 (psi)
